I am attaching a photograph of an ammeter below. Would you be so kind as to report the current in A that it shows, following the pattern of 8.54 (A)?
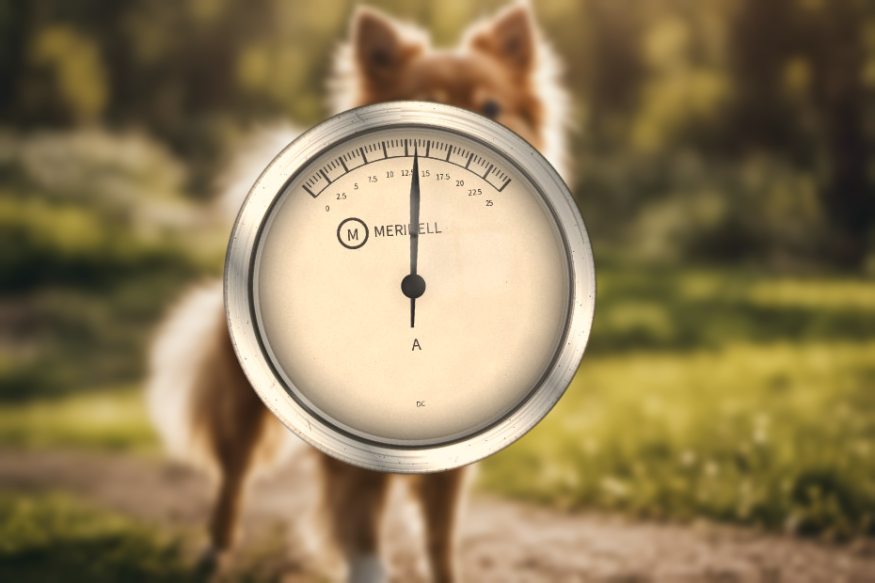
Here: 13.5 (A)
